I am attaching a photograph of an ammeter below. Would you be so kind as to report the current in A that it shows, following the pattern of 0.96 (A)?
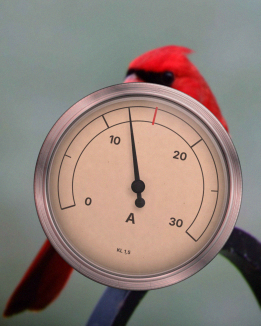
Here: 12.5 (A)
